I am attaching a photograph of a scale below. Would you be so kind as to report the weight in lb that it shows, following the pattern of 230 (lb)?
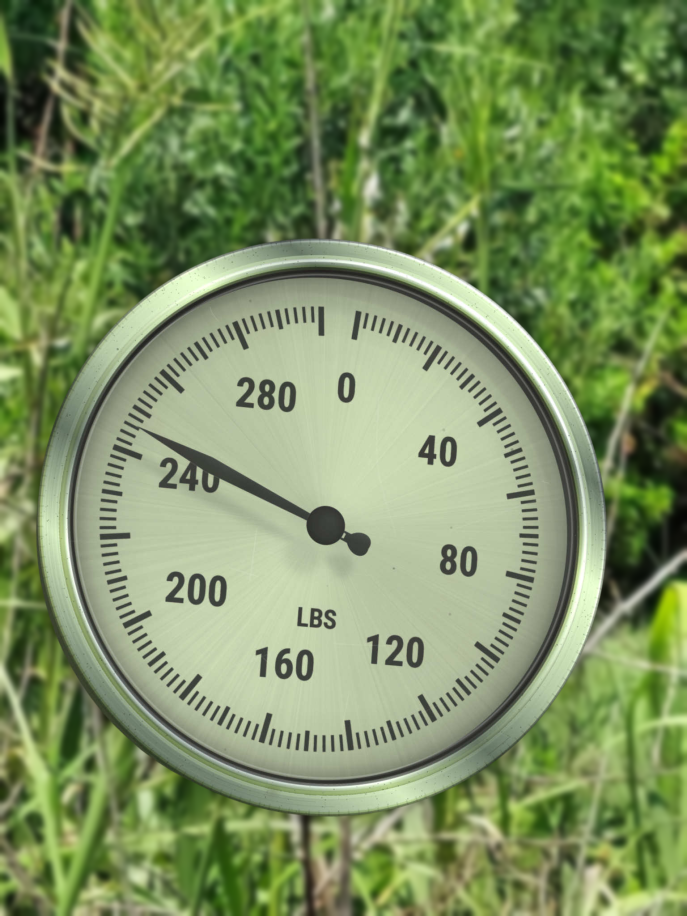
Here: 246 (lb)
